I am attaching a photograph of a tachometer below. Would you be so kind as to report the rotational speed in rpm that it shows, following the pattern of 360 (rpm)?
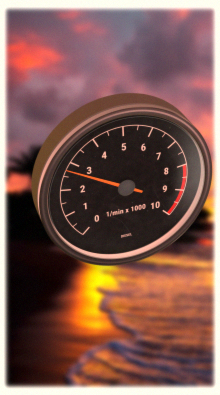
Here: 2750 (rpm)
